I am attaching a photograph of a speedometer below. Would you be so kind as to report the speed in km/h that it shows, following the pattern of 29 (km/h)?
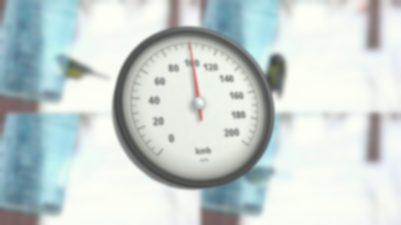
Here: 100 (km/h)
